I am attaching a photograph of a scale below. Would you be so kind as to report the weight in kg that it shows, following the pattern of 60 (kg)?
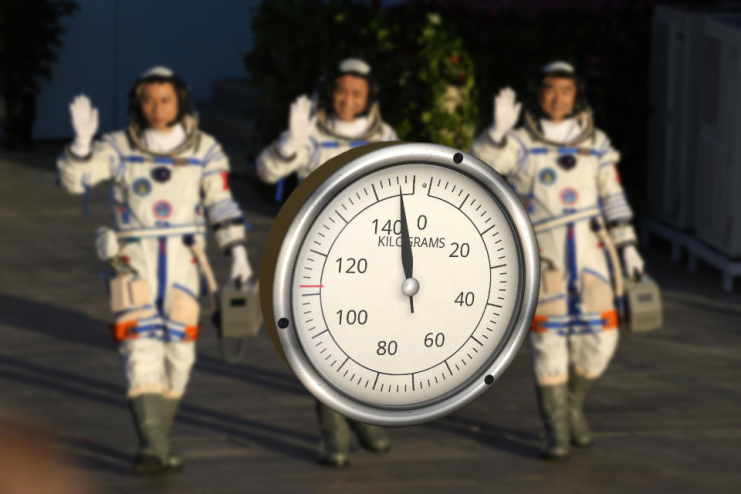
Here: 146 (kg)
